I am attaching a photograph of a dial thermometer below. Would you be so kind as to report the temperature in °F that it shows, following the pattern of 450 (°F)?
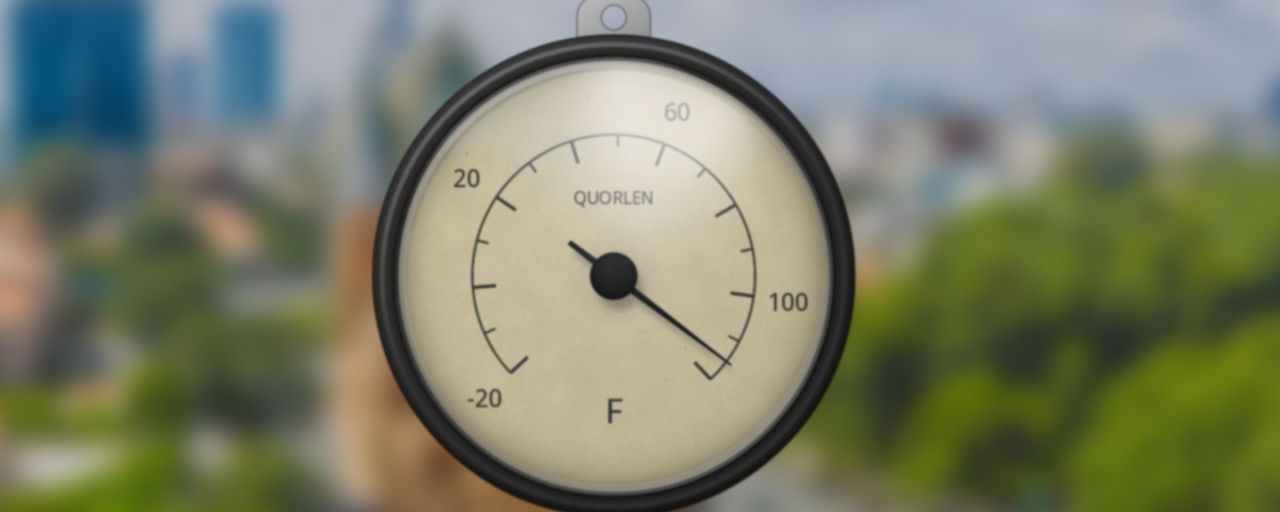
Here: 115 (°F)
